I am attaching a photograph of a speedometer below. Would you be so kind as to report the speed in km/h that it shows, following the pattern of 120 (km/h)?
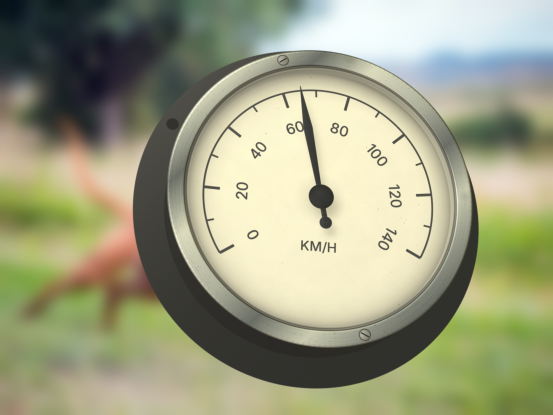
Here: 65 (km/h)
